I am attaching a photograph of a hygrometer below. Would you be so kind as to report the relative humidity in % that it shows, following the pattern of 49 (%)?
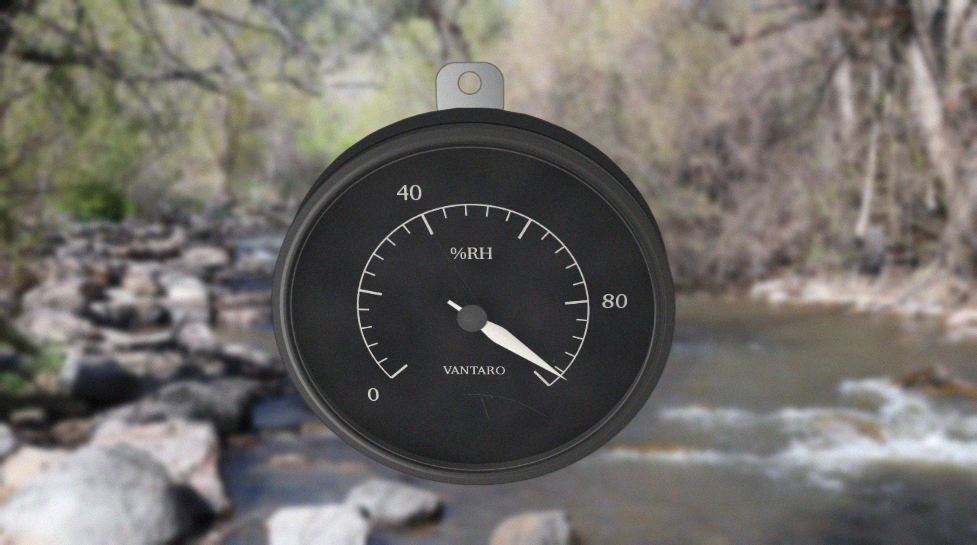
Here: 96 (%)
